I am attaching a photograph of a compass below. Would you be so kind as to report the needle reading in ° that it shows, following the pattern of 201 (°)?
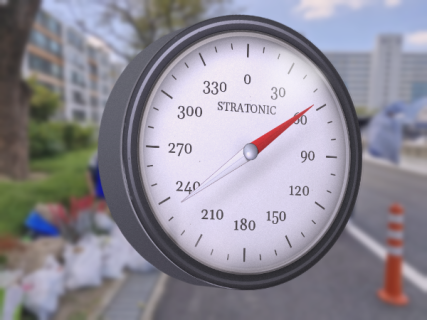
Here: 55 (°)
